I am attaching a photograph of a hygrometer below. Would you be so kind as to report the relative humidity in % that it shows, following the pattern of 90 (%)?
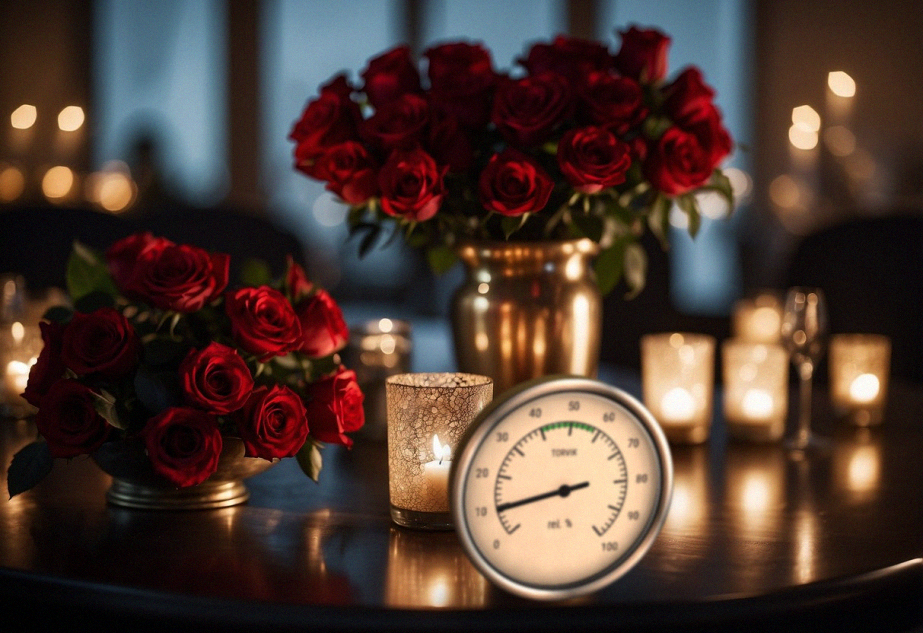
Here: 10 (%)
